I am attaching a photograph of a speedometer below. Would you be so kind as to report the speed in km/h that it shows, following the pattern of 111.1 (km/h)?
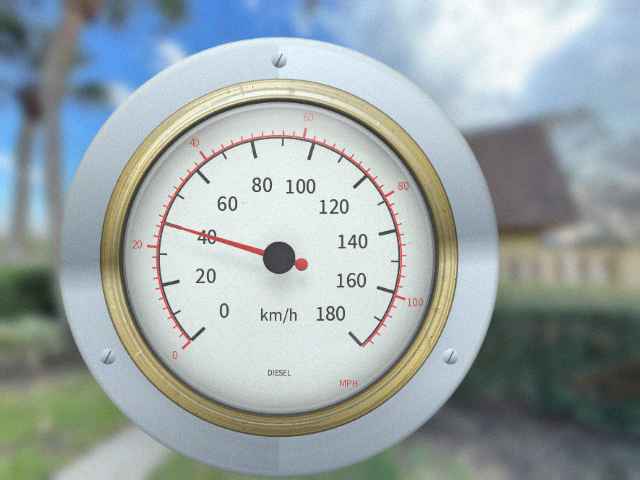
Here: 40 (km/h)
